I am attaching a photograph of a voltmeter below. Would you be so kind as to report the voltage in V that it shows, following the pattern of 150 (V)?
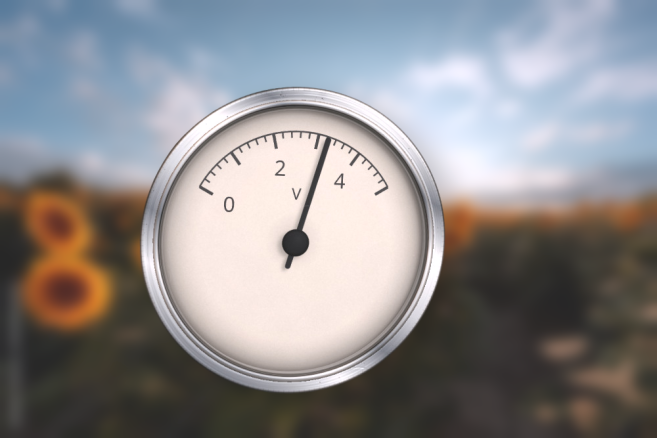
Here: 3.2 (V)
